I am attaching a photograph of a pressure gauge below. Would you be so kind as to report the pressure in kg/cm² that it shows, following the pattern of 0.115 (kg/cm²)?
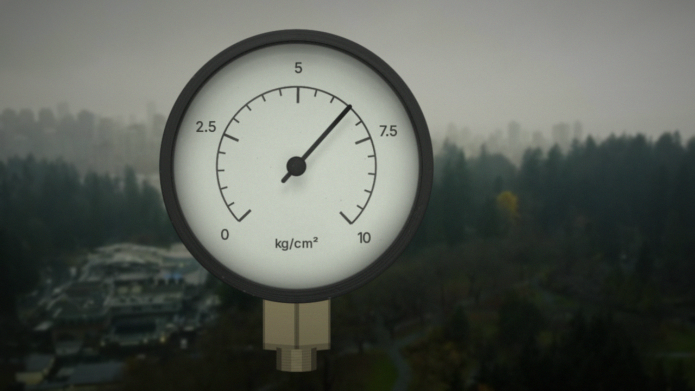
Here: 6.5 (kg/cm²)
